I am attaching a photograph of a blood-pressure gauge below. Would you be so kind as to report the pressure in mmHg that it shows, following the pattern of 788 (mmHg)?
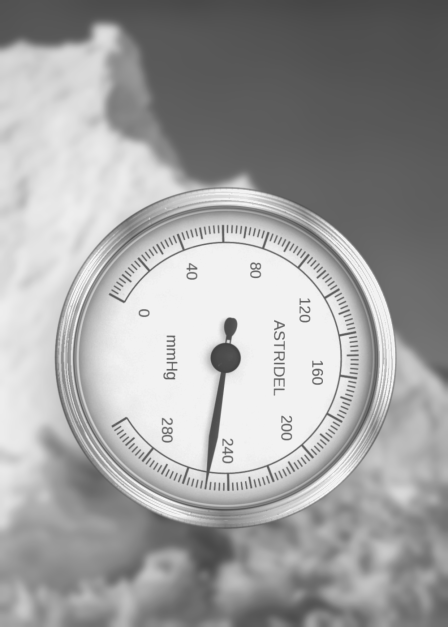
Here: 250 (mmHg)
